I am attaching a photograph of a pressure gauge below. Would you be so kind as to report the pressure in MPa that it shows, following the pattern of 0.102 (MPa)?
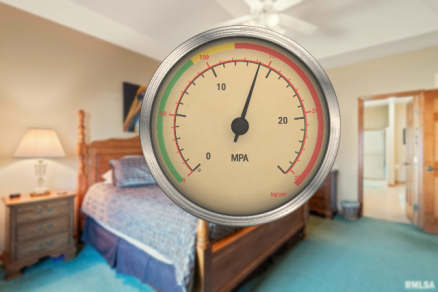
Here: 14 (MPa)
